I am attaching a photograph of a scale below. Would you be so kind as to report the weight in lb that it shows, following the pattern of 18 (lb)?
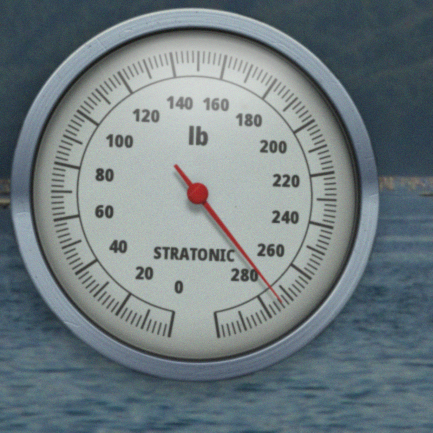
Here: 274 (lb)
